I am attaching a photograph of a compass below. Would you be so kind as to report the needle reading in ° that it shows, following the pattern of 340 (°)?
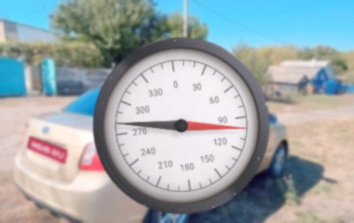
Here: 100 (°)
